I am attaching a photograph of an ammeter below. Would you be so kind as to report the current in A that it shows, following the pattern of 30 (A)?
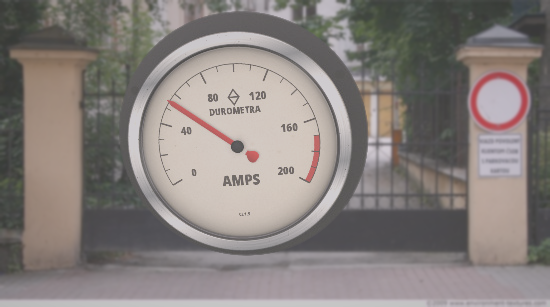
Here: 55 (A)
